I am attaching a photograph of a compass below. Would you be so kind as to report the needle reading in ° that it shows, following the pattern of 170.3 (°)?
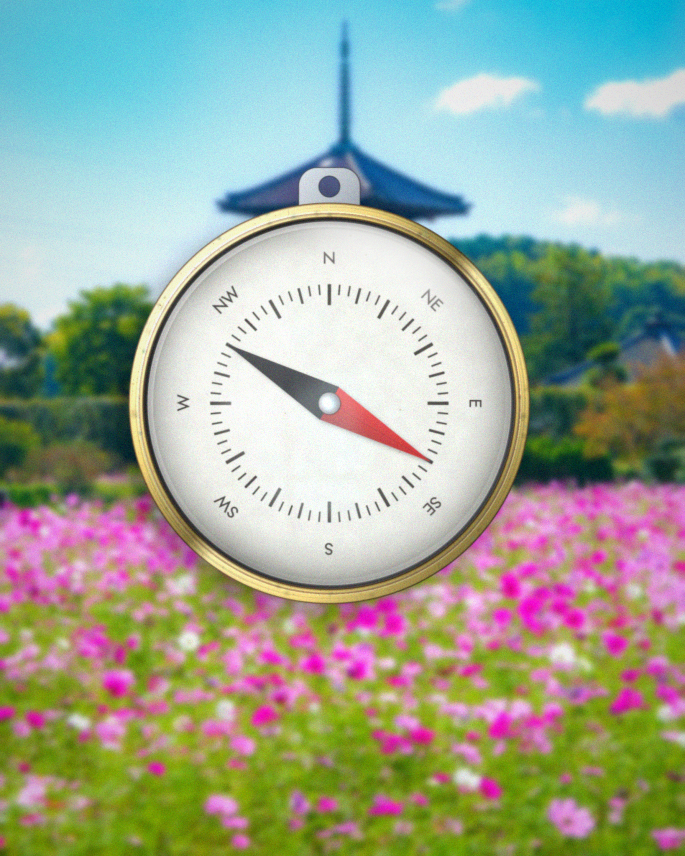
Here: 120 (°)
